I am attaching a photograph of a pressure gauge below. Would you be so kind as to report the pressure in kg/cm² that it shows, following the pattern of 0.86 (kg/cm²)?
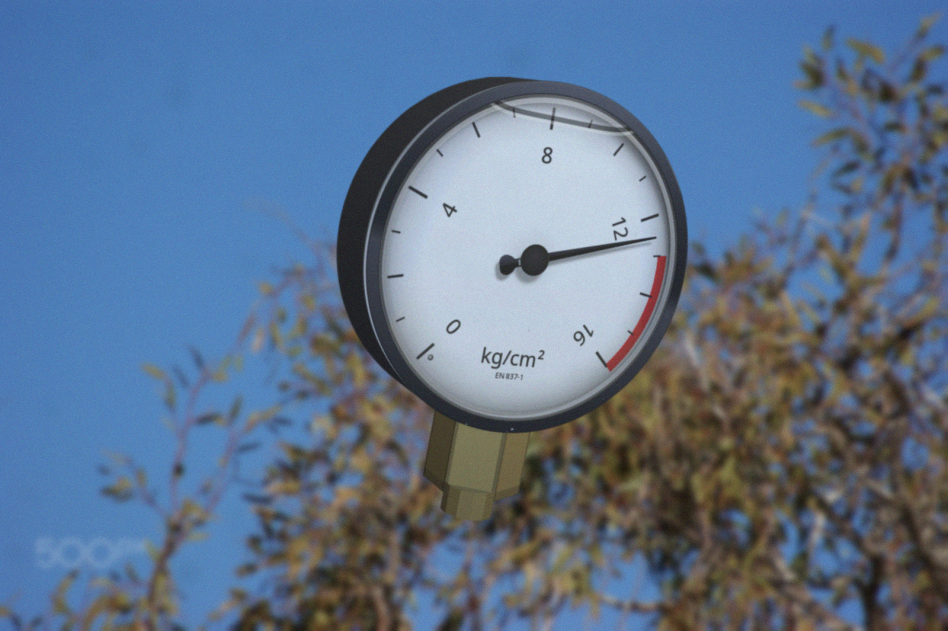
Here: 12.5 (kg/cm²)
